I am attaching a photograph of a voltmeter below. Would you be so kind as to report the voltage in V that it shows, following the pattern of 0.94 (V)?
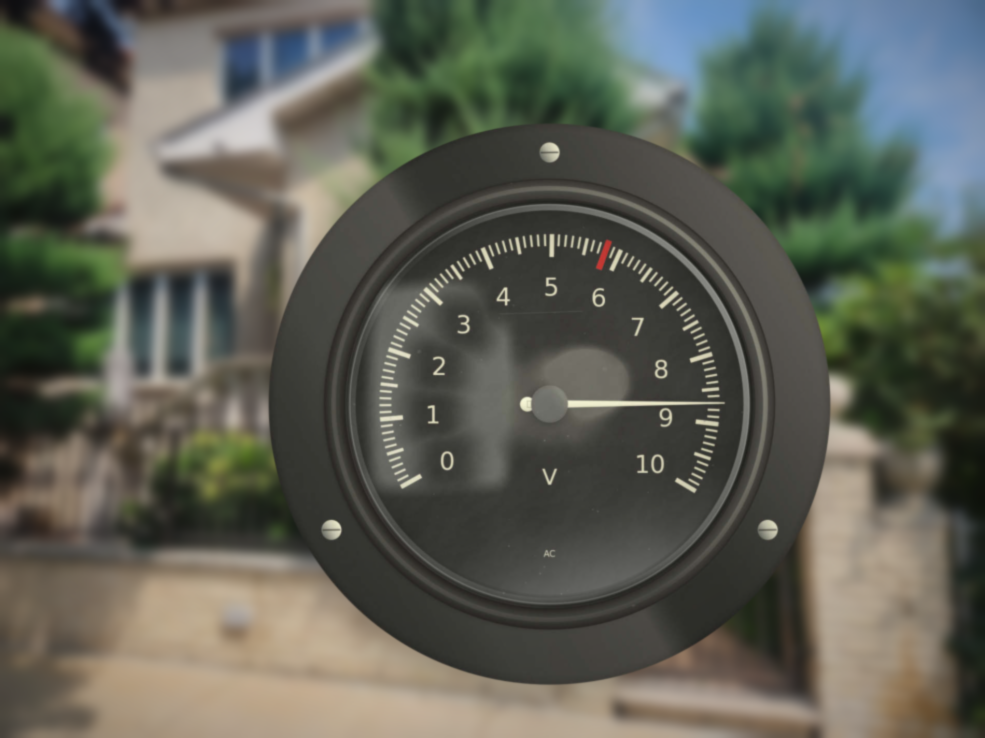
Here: 8.7 (V)
